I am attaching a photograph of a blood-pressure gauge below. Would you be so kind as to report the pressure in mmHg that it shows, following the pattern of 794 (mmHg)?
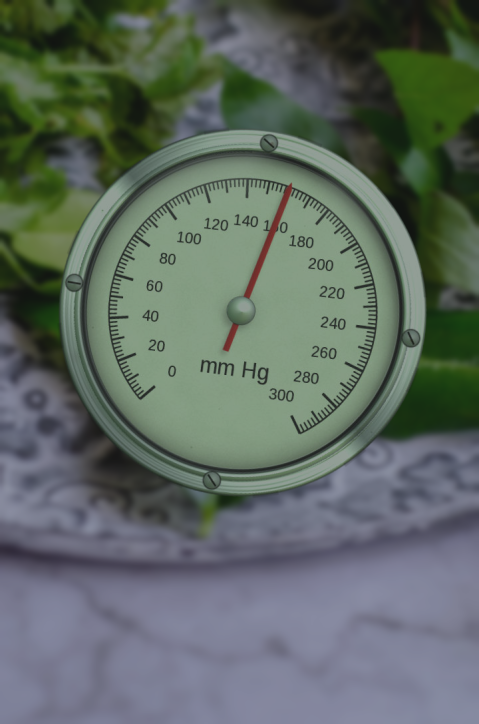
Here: 160 (mmHg)
